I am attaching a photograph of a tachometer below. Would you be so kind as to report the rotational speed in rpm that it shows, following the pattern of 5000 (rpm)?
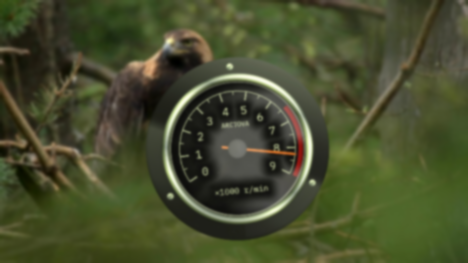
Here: 8250 (rpm)
